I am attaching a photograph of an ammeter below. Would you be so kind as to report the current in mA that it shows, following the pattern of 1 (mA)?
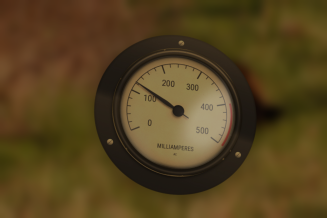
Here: 120 (mA)
